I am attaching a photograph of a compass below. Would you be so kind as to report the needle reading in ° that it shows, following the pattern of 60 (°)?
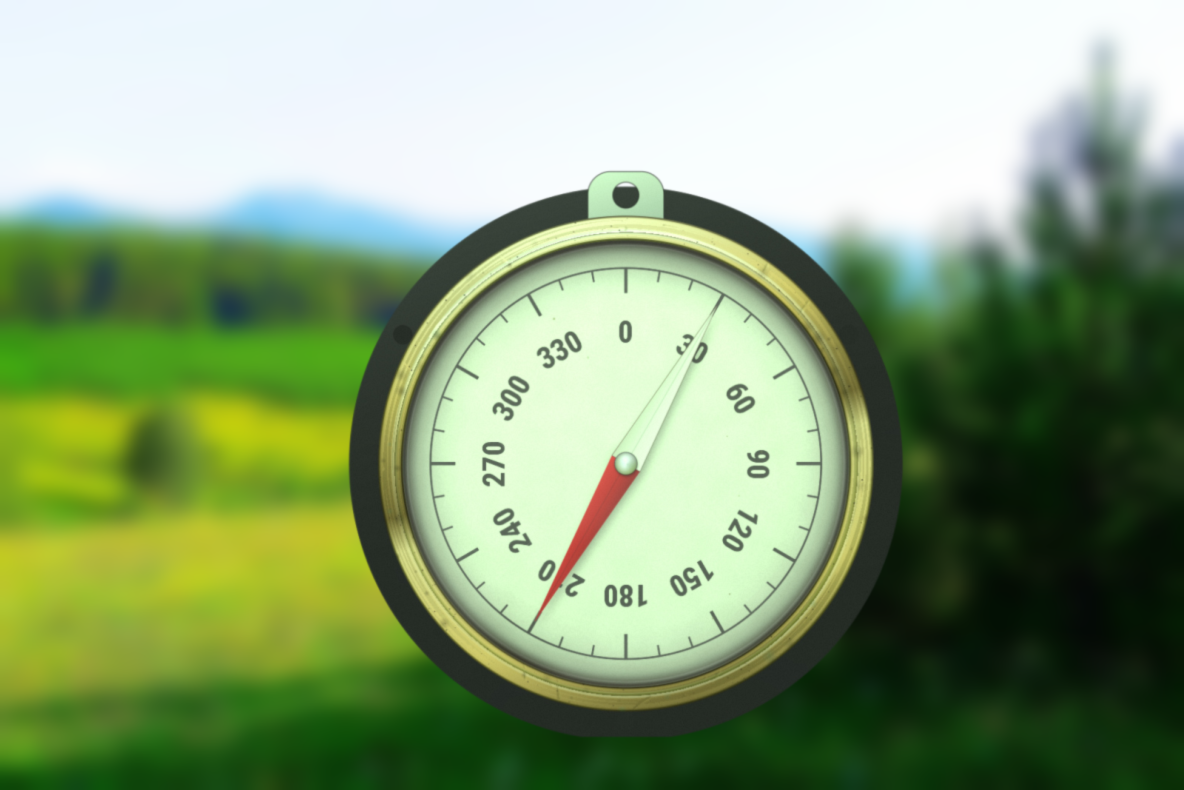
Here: 210 (°)
